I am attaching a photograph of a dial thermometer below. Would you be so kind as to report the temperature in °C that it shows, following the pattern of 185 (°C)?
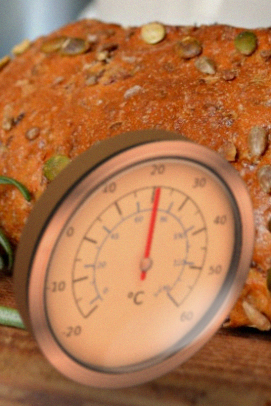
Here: 20 (°C)
